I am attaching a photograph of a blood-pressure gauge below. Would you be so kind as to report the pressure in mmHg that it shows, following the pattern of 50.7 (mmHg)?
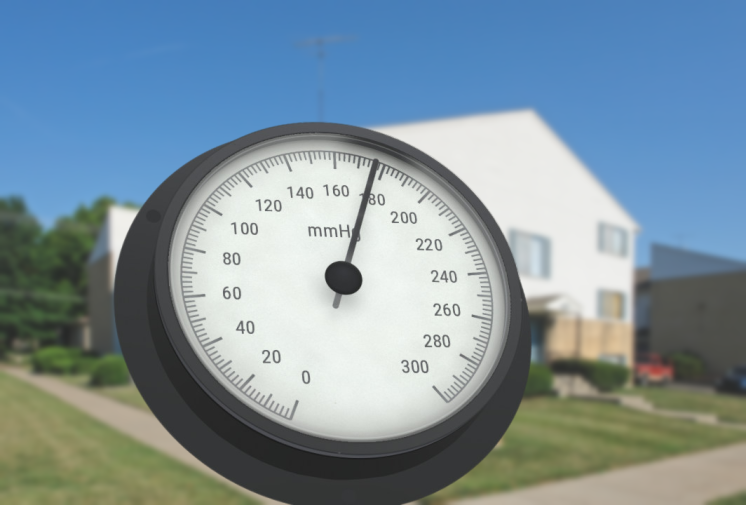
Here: 176 (mmHg)
